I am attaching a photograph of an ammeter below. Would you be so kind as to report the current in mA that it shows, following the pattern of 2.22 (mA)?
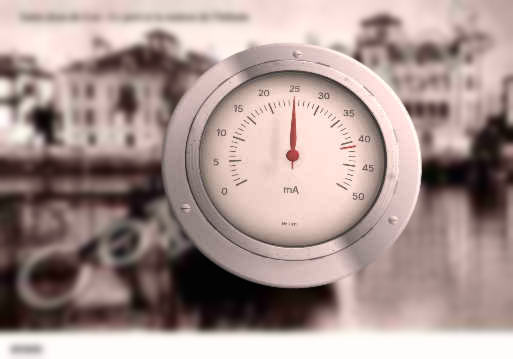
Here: 25 (mA)
